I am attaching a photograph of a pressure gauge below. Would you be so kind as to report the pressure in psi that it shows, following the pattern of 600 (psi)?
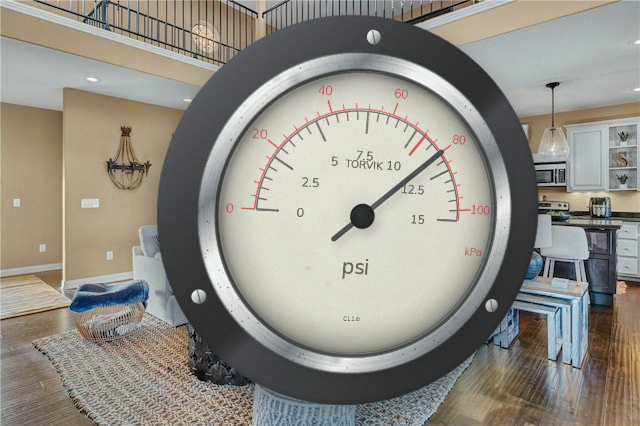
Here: 11.5 (psi)
